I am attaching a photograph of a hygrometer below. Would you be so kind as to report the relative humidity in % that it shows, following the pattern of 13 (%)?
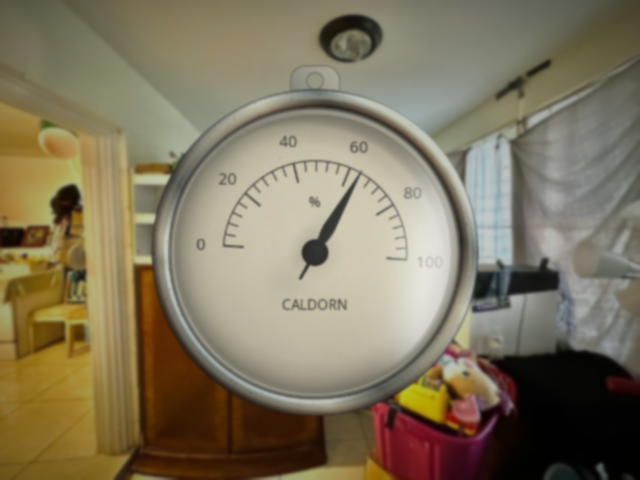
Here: 64 (%)
